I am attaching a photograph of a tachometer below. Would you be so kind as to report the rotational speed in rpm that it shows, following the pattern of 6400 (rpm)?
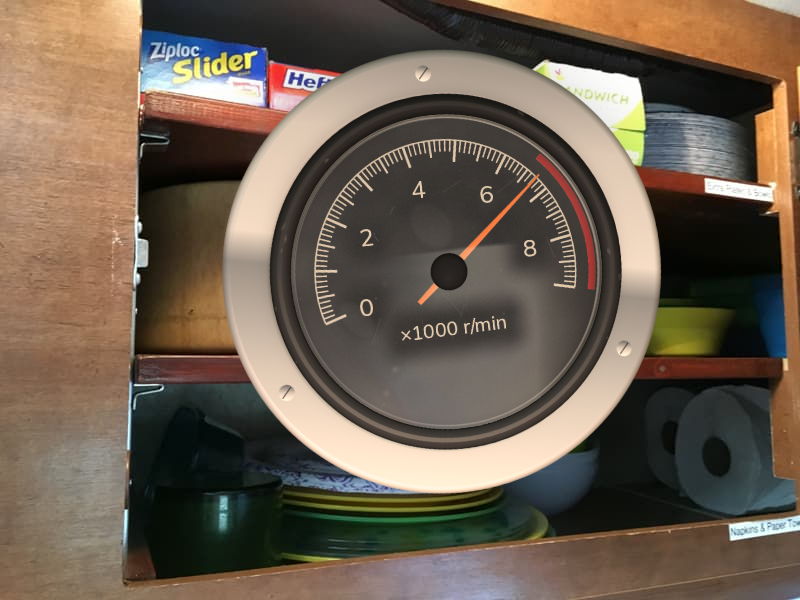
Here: 6700 (rpm)
